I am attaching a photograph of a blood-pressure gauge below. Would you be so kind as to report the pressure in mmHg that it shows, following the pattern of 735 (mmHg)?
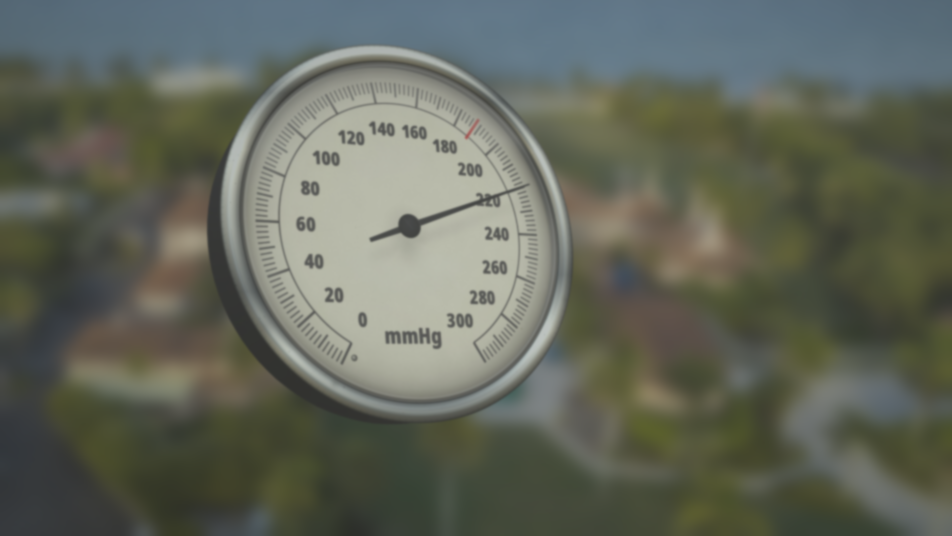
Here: 220 (mmHg)
